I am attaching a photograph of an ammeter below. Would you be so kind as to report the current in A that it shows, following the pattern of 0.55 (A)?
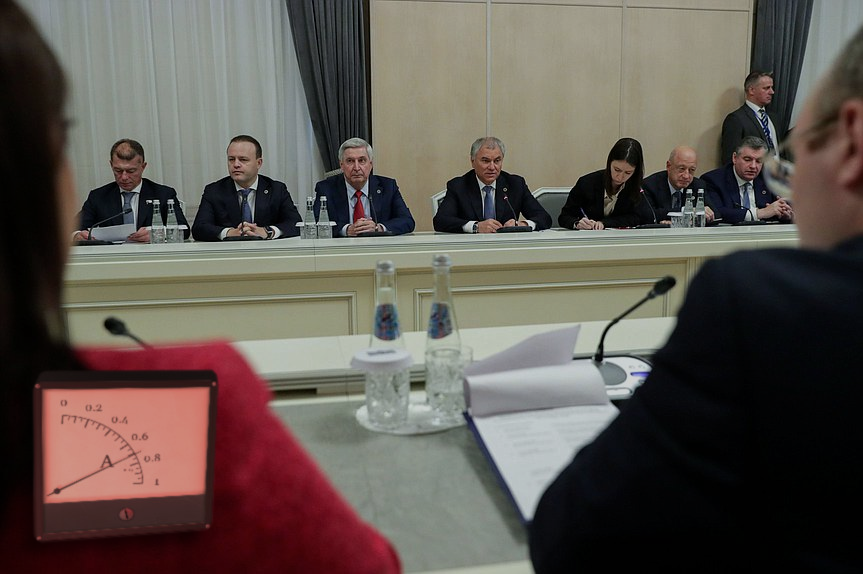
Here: 0.7 (A)
